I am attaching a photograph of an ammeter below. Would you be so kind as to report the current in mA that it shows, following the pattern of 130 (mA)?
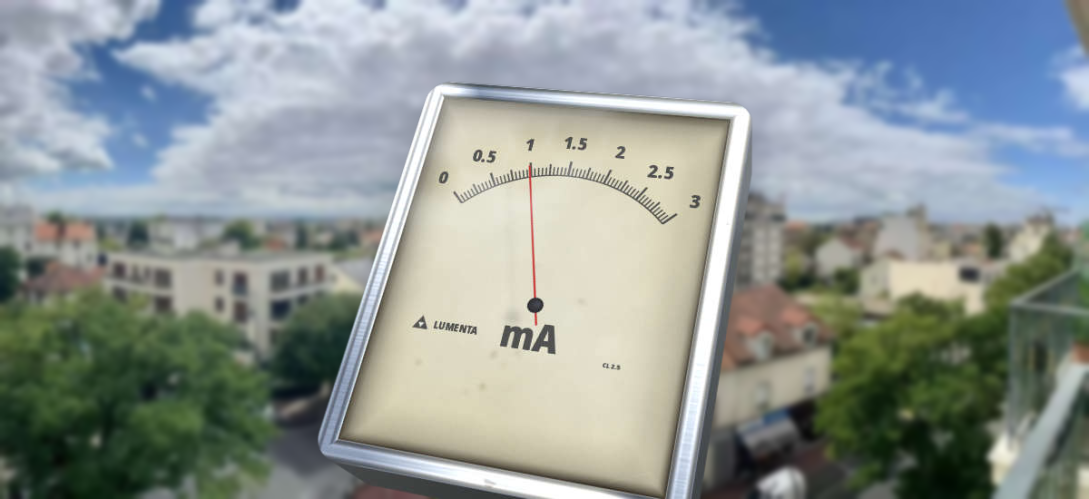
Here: 1 (mA)
